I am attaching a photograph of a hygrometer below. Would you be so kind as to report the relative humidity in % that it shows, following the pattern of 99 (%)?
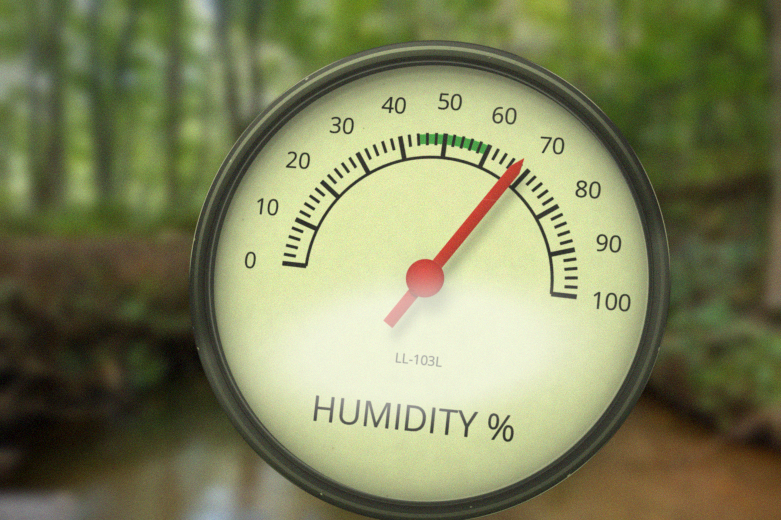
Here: 68 (%)
